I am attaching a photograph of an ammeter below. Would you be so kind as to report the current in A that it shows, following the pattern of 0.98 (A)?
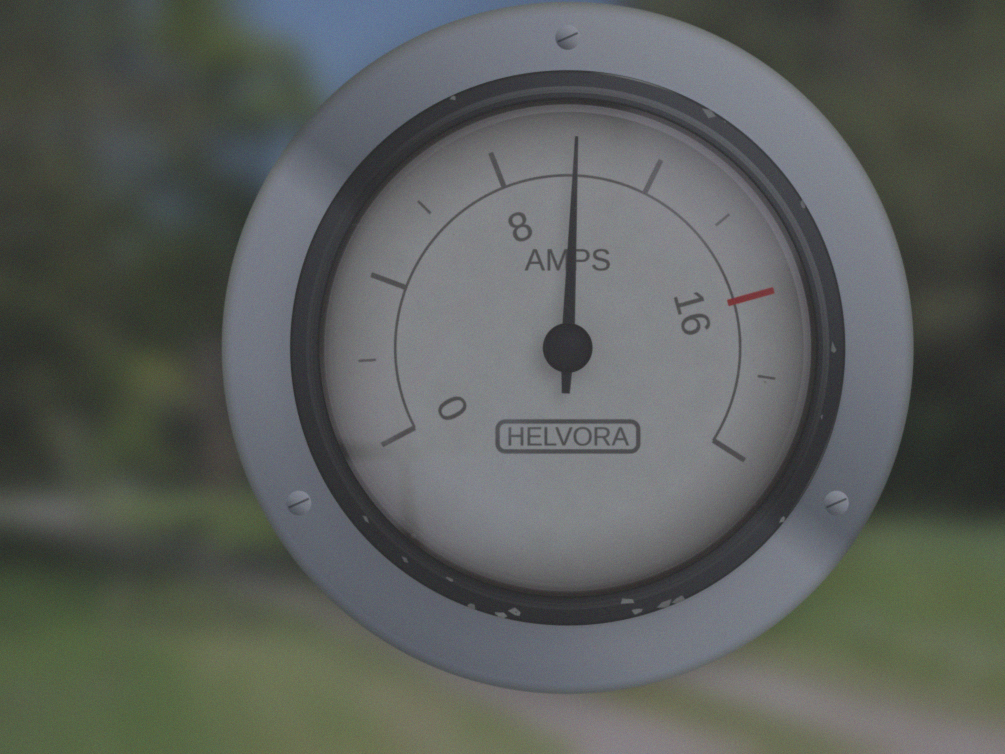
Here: 10 (A)
